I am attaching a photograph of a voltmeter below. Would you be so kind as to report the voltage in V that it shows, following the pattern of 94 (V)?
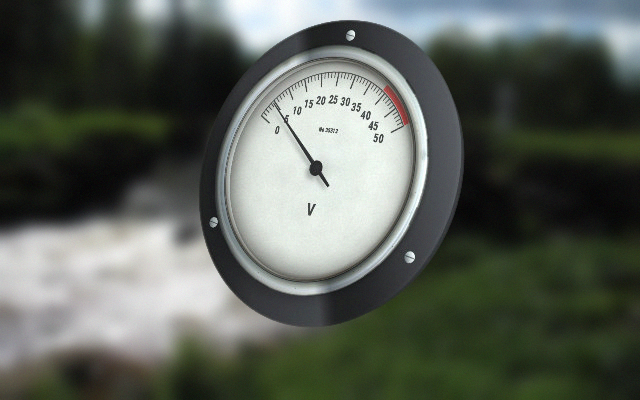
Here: 5 (V)
